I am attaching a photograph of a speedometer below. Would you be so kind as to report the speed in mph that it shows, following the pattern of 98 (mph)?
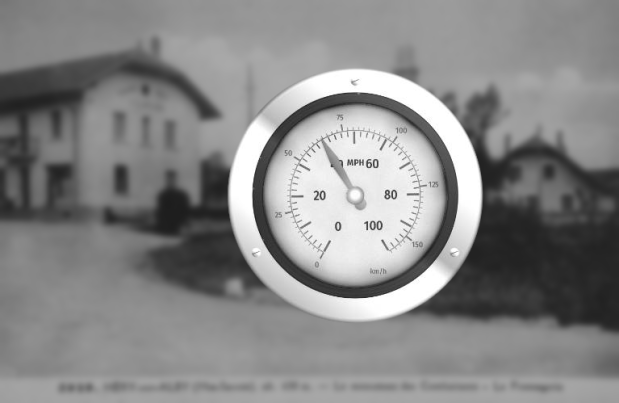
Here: 40 (mph)
